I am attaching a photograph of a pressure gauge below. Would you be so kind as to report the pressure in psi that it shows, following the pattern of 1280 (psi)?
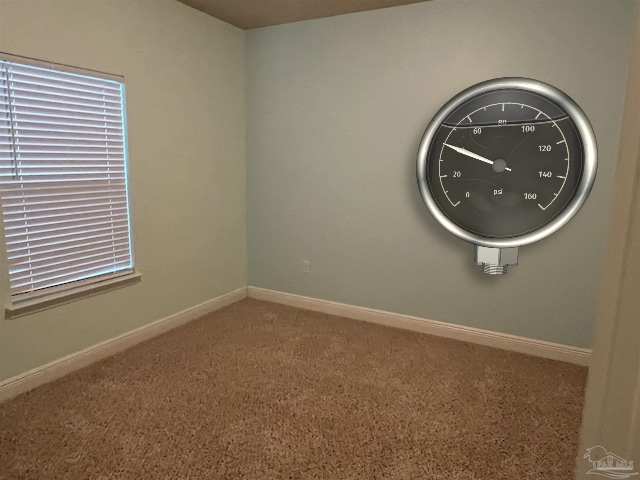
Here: 40 (psi)
